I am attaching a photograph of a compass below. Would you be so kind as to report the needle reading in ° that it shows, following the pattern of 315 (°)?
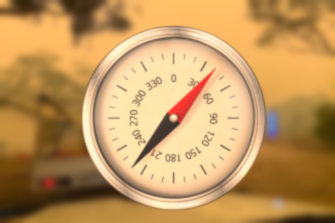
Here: 40 (°)
